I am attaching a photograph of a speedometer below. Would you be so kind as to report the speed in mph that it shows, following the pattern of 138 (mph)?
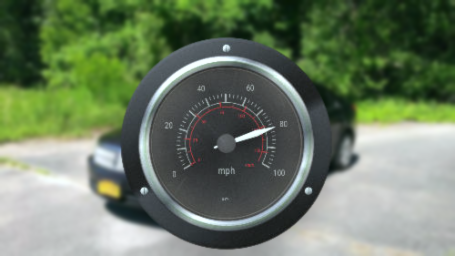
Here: 80 (mph)
